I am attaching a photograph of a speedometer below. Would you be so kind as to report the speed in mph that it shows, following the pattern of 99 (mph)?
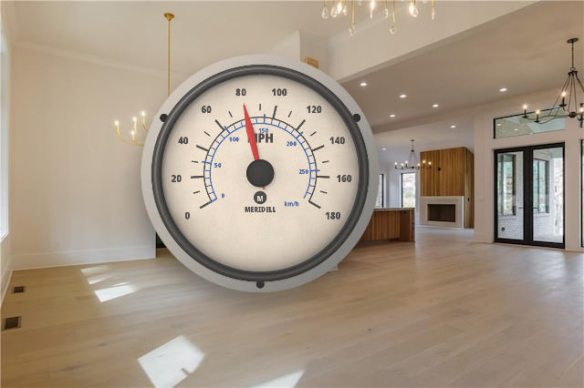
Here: 80 (mph)
